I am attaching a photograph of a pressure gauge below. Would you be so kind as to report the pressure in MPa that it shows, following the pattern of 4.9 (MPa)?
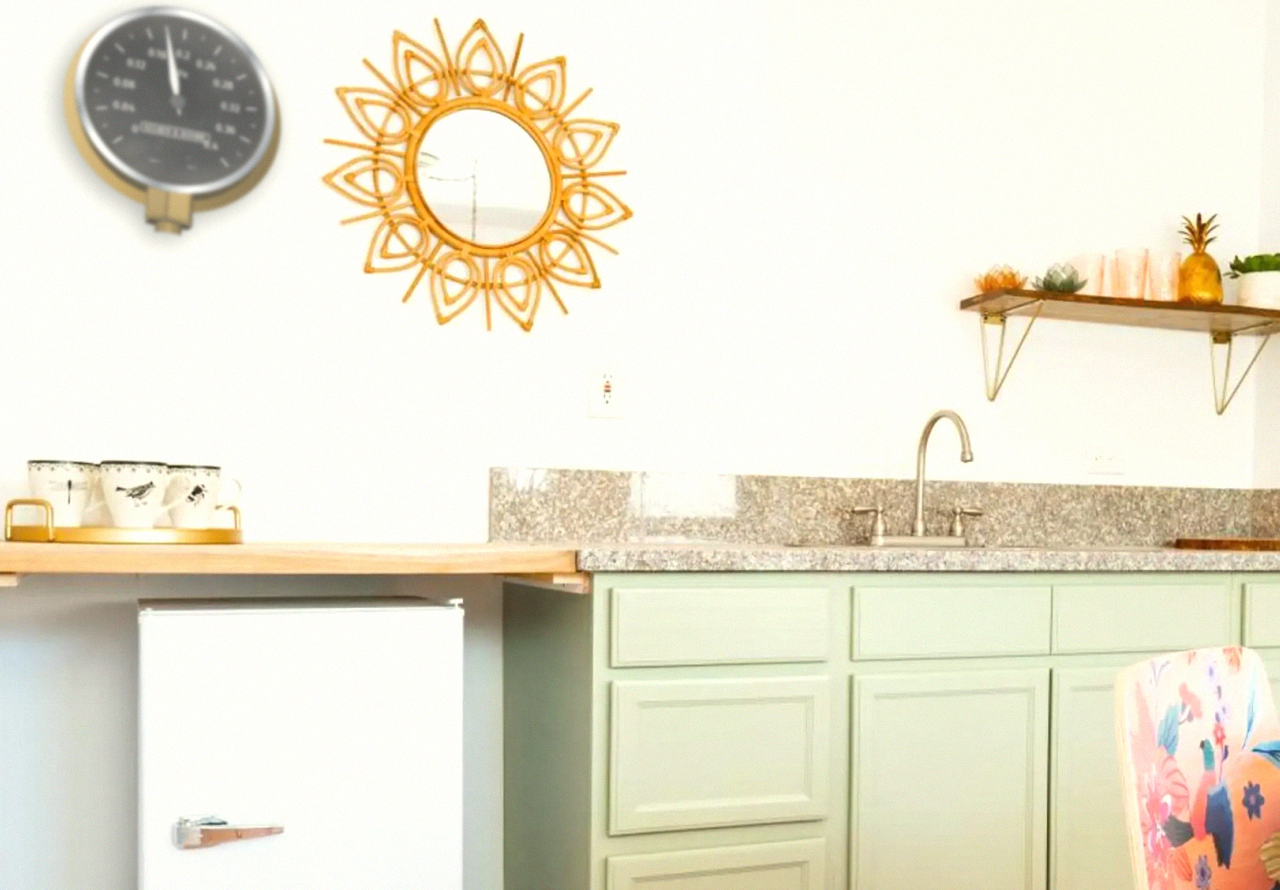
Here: 0.18 (MPa)
